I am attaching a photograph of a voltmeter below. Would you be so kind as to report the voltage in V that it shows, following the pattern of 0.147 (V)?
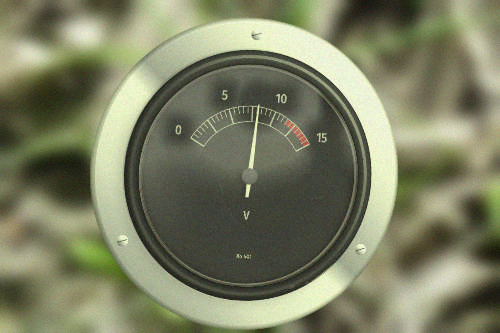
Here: 8 (V)
